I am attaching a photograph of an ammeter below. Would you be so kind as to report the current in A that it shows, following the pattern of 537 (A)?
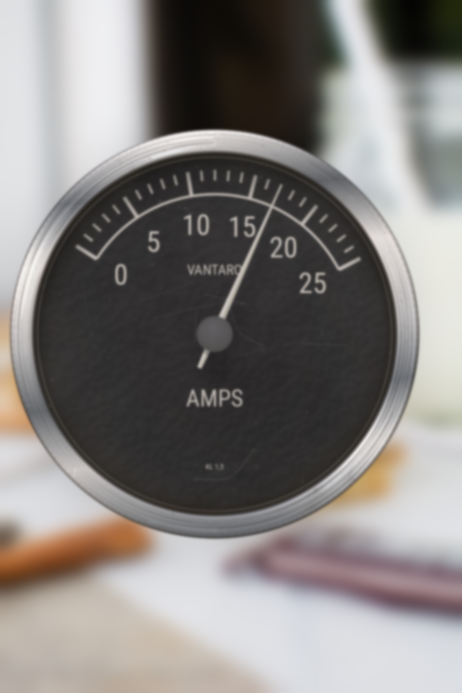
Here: 17 (A)
